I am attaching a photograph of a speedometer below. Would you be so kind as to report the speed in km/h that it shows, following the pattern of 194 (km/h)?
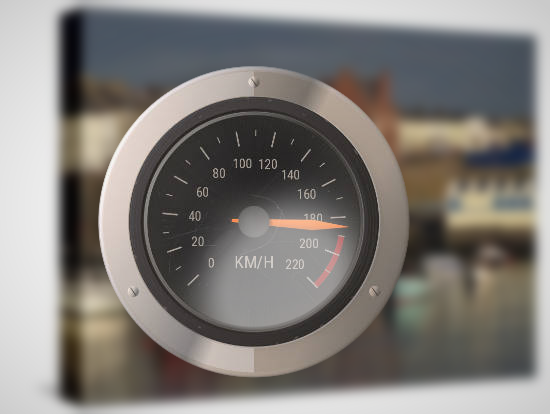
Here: 185 (km/h)
